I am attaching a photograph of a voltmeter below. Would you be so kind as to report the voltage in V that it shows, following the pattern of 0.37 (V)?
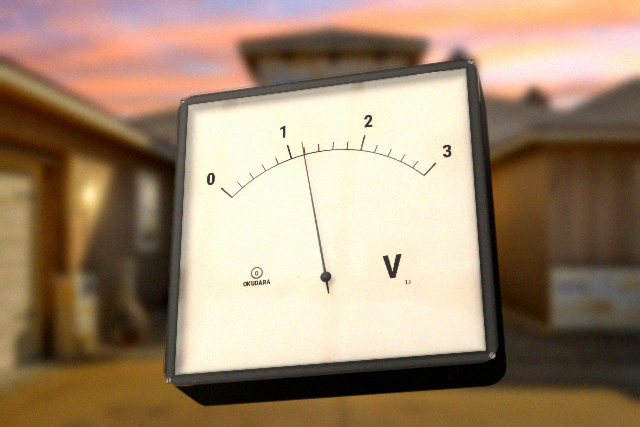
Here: 1.2 (V)
